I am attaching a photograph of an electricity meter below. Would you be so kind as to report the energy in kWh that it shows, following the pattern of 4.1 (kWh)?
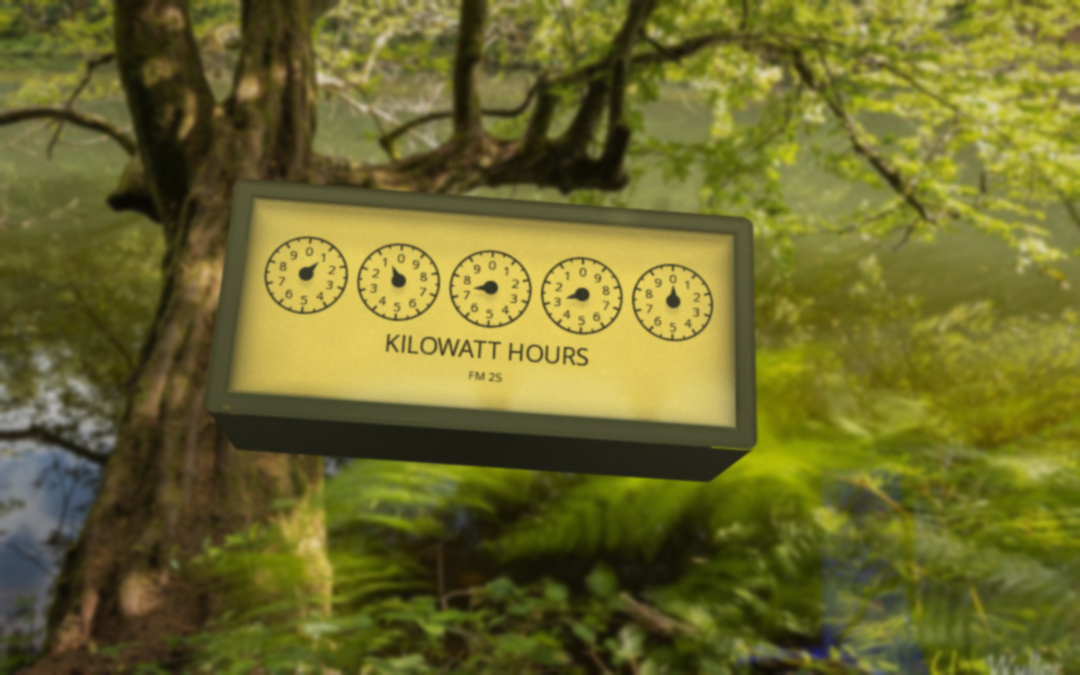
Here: 10730 (kWh)
